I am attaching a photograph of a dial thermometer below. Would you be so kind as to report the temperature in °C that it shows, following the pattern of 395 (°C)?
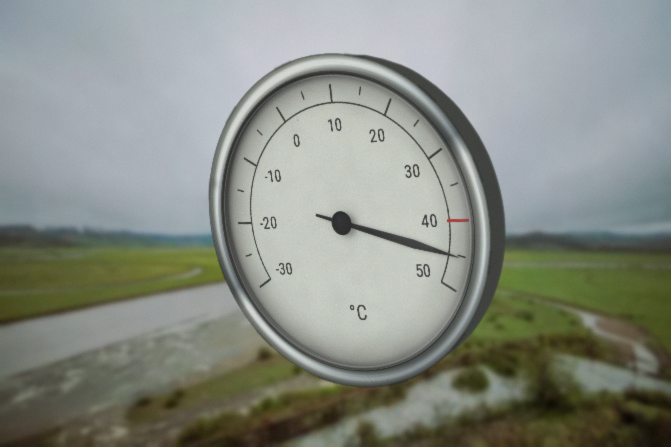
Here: 45 (°C)
